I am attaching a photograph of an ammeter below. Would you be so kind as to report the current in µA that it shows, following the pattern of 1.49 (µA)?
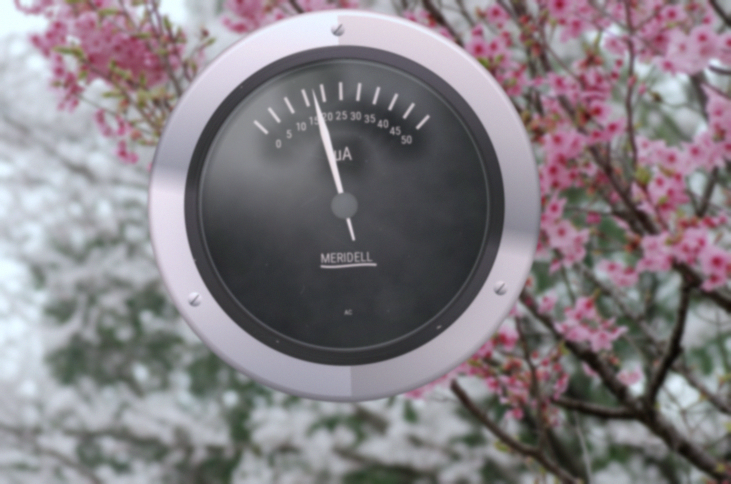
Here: 17.5 (µA)
